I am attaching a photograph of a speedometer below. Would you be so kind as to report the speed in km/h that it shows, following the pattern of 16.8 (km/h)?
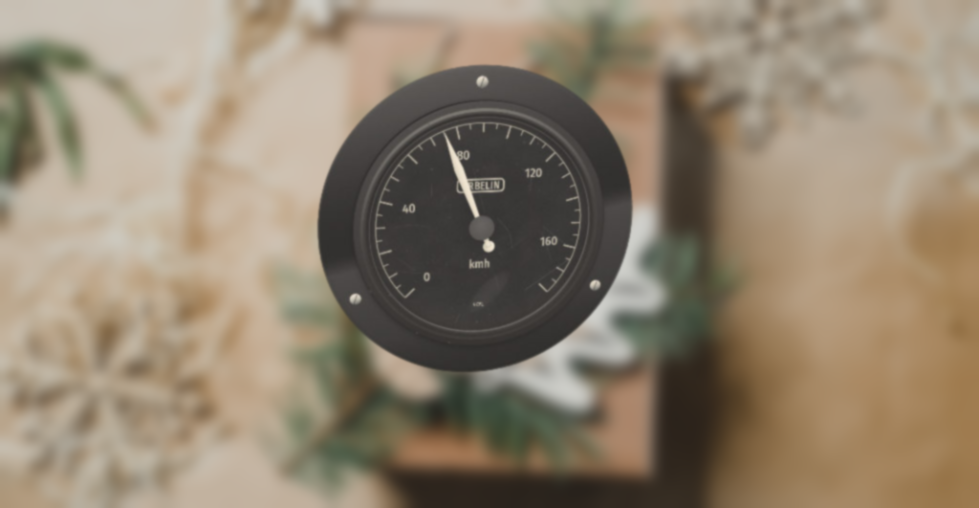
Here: 75 (km/h)
